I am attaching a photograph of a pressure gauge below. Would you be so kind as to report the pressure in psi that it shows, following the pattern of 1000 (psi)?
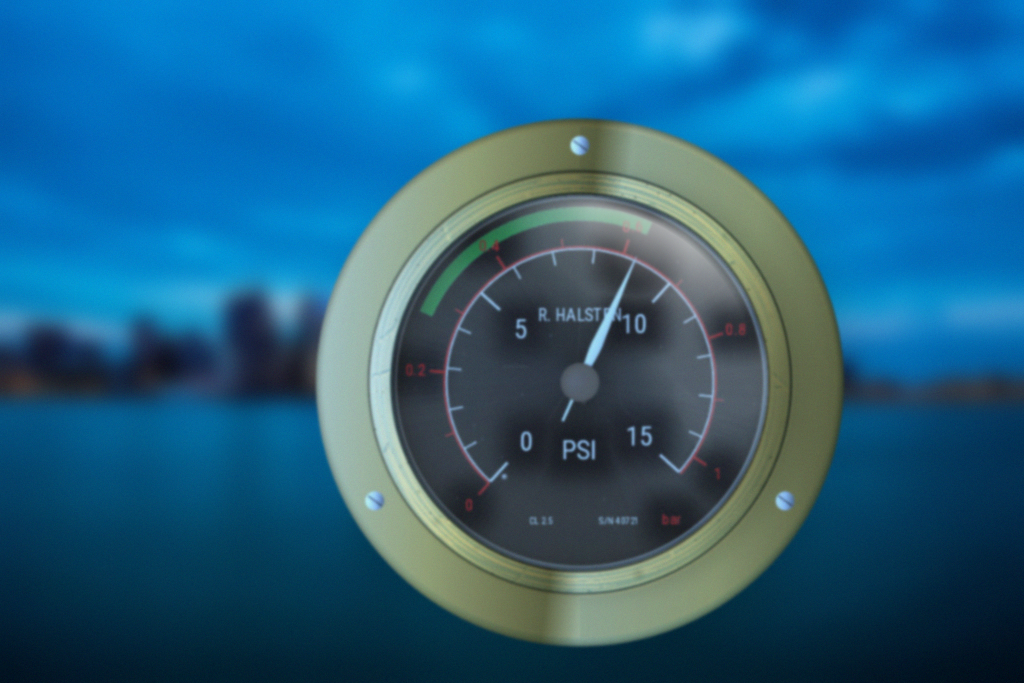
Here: 9 (psi)
